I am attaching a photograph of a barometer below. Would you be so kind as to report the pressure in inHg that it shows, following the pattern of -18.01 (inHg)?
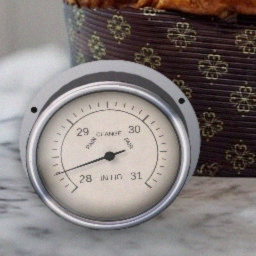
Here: 28.3 (inHg)
